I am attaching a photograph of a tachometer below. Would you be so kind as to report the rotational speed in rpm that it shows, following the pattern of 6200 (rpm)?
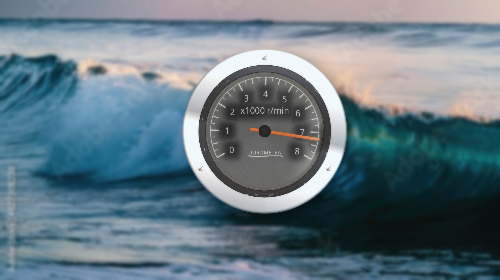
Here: 7250 (rpm)
